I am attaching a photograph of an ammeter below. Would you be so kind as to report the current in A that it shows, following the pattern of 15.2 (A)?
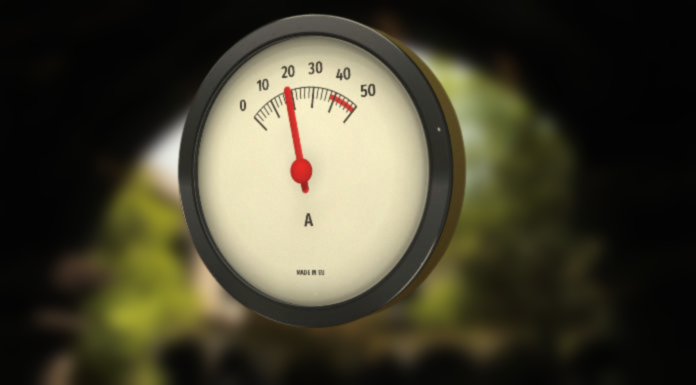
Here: 20 (A)
